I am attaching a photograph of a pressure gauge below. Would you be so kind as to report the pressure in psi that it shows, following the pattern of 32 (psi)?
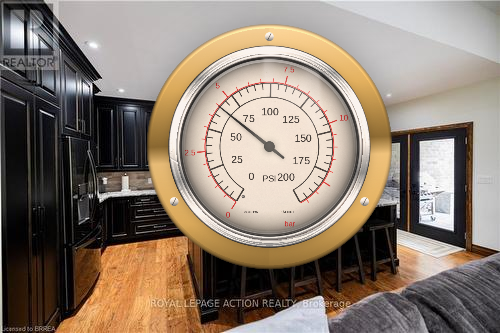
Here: 65 (psi)
